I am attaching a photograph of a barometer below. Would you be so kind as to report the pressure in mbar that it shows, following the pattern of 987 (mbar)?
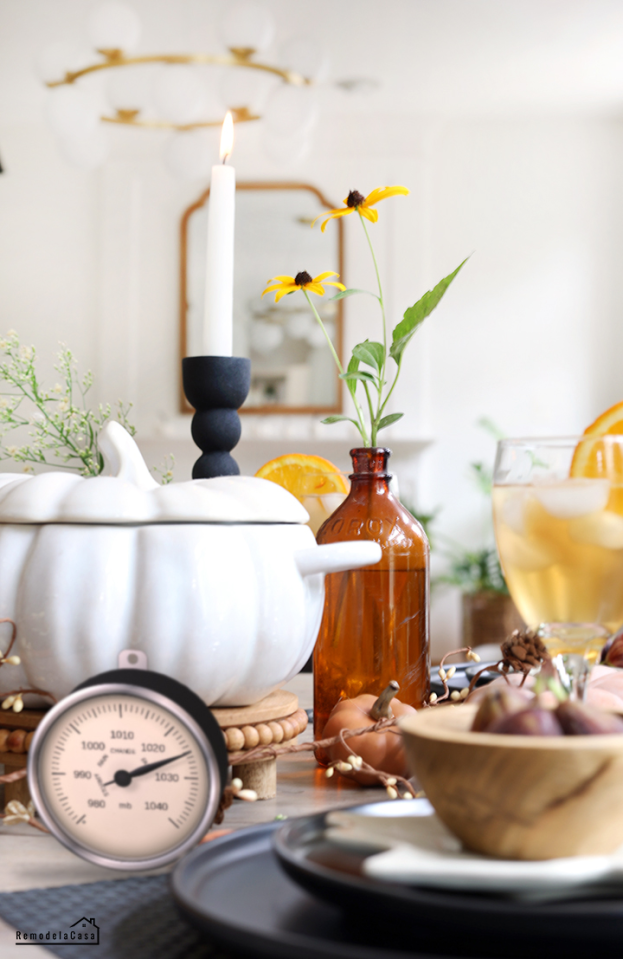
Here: 1025 (mbar)
